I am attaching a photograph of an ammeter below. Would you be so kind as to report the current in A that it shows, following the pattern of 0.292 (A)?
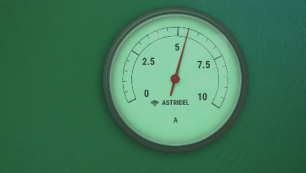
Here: 5.5 (A)
